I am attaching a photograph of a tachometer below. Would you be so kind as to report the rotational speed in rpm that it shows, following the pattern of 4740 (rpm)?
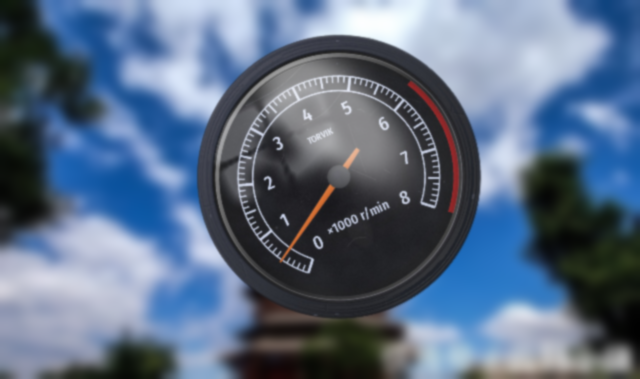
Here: 500 (rpm)
